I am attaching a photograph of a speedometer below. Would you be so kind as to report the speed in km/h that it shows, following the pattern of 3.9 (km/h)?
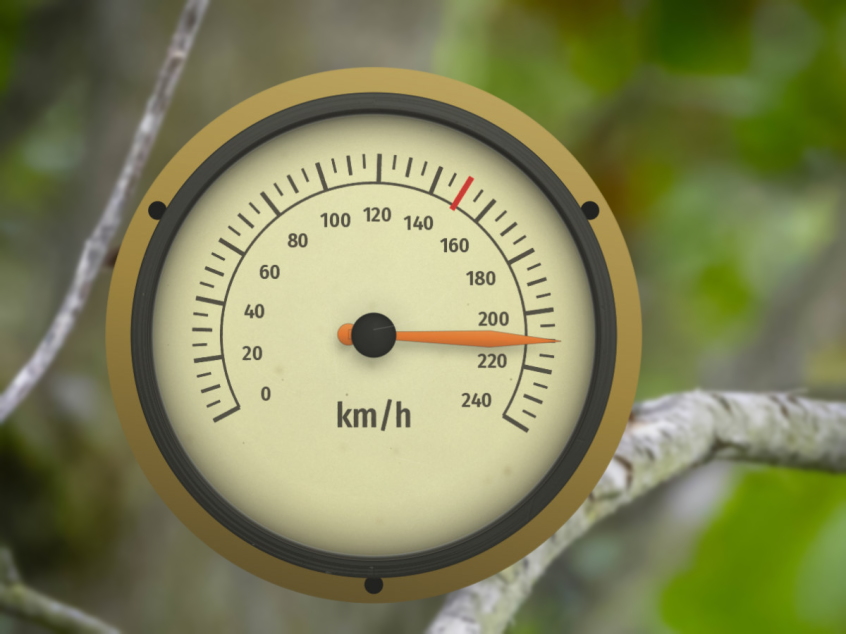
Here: 210 (km/h)
